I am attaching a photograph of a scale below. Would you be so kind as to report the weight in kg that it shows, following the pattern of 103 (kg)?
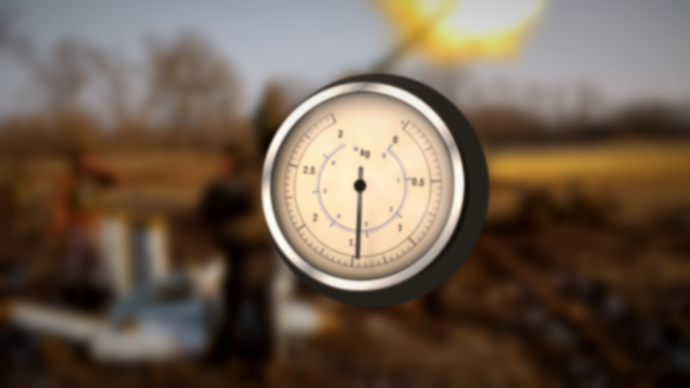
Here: 1.45 (kg)
